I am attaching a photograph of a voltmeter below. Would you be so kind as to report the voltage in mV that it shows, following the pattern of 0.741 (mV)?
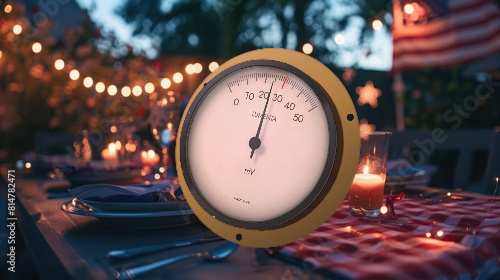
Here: 25 (mV)
